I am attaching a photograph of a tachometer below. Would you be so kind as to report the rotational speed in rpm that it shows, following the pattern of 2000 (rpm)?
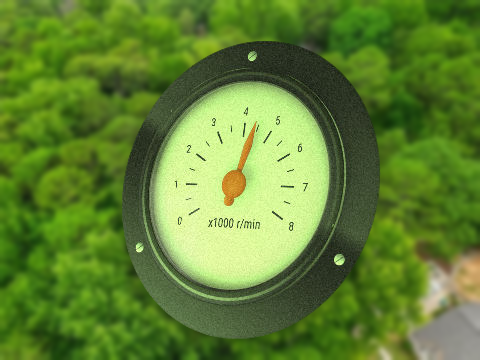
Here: 4500 (rpm)
